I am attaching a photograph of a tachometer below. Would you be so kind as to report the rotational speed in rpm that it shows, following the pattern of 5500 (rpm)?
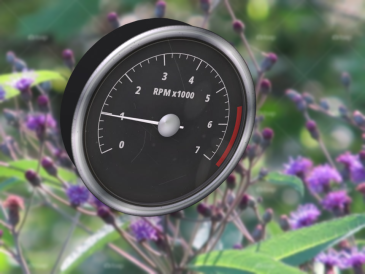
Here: 1000 (rpm)
